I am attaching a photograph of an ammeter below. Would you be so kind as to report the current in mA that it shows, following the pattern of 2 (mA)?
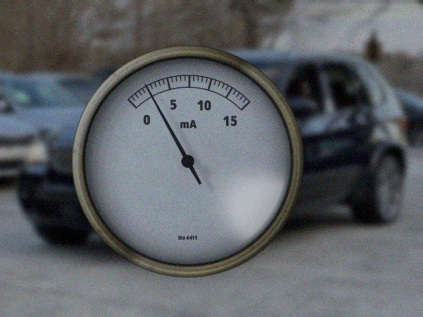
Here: 2.5 (mA)
